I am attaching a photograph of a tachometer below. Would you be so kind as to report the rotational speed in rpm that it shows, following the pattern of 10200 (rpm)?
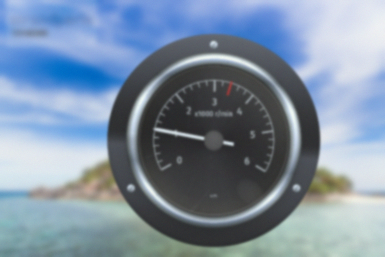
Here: 1000 (rpm)
